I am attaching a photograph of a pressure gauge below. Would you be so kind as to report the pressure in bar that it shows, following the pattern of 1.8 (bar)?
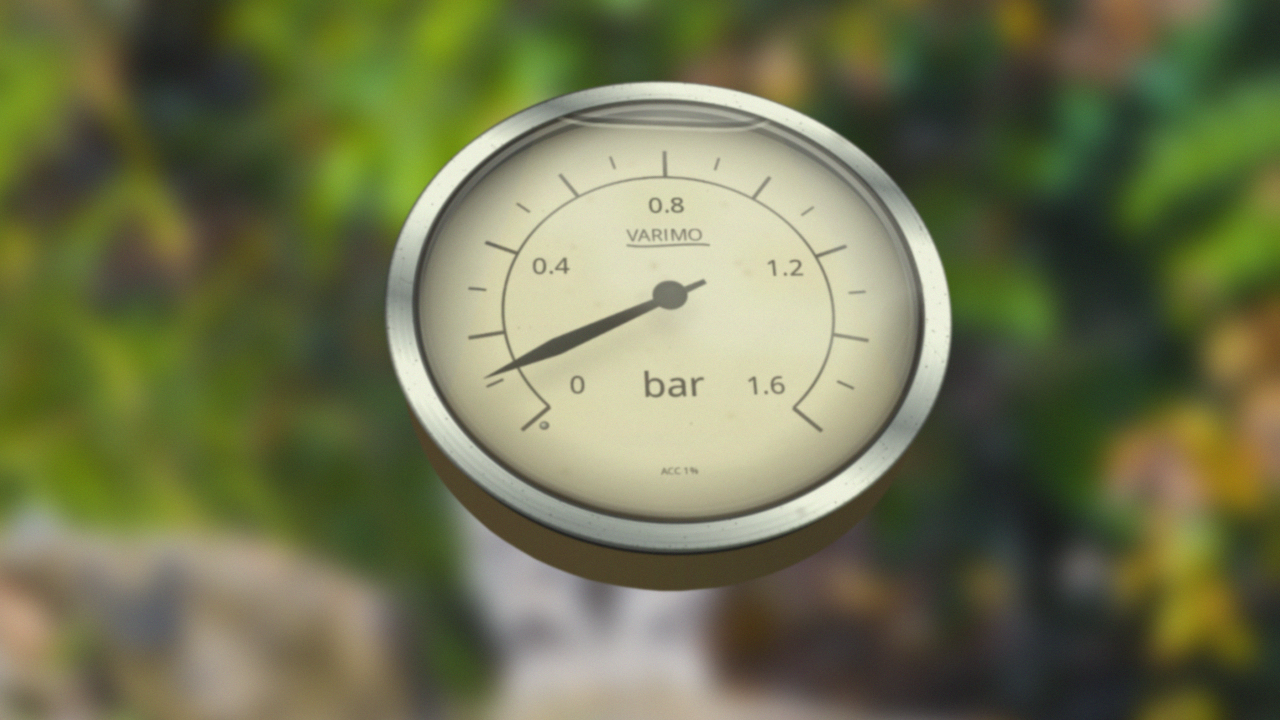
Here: 0.1 (bar)
